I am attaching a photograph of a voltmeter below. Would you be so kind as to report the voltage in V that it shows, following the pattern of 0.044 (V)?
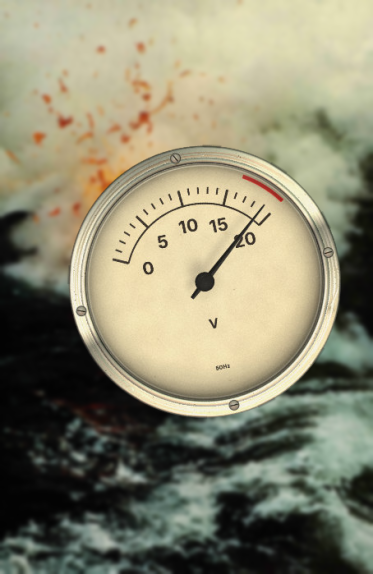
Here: 19 (V)
